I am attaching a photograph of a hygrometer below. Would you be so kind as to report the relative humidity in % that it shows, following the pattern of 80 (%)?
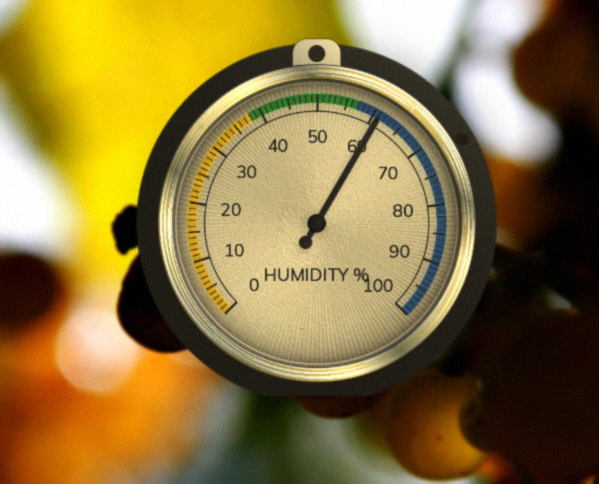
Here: 61 (%)
